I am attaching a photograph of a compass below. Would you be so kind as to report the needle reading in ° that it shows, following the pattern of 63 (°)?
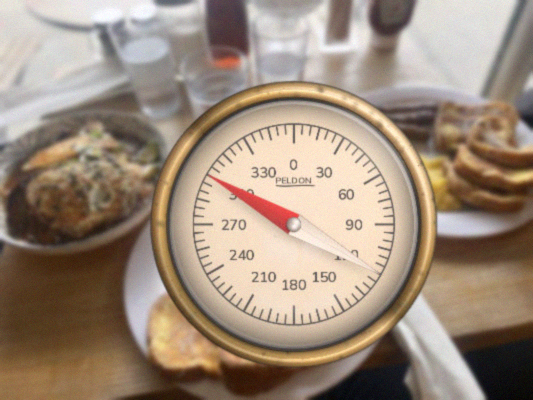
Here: 300 (°)
